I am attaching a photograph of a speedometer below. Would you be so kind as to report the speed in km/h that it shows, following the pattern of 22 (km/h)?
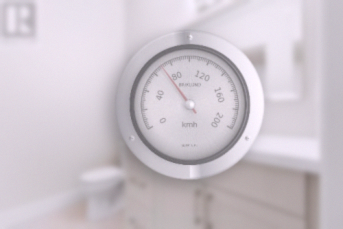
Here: 70 (km/h)
